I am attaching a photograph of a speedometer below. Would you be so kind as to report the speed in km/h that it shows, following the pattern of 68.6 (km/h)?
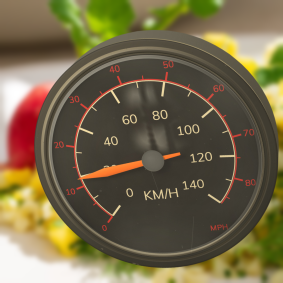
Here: 20 (km/h)
